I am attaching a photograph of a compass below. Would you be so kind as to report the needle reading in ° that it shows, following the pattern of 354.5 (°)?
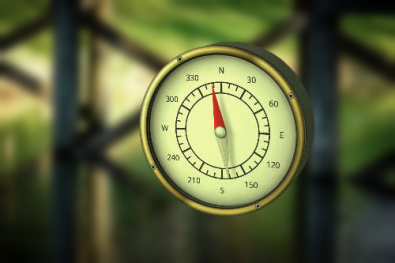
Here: 350 (°)
